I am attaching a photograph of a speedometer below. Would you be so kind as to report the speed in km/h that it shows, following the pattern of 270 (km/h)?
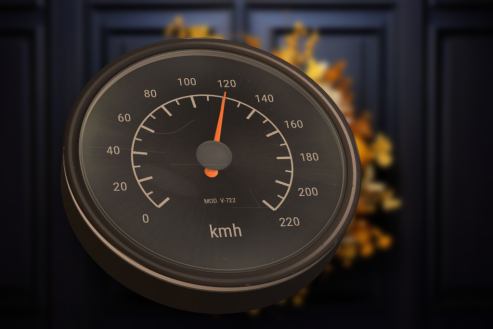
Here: 120 (km/h)
